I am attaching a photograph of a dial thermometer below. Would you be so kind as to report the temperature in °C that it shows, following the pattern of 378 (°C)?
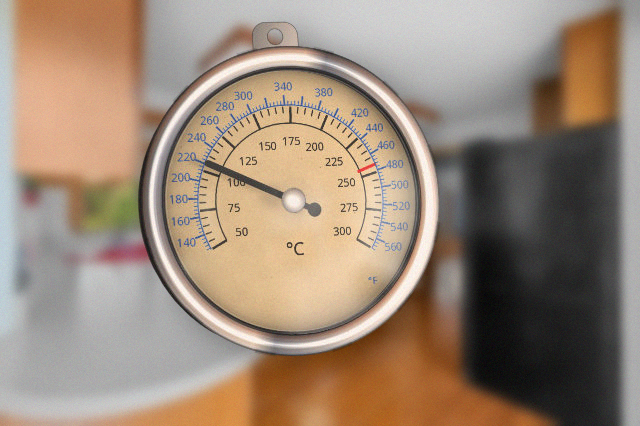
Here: 105 (°C)
